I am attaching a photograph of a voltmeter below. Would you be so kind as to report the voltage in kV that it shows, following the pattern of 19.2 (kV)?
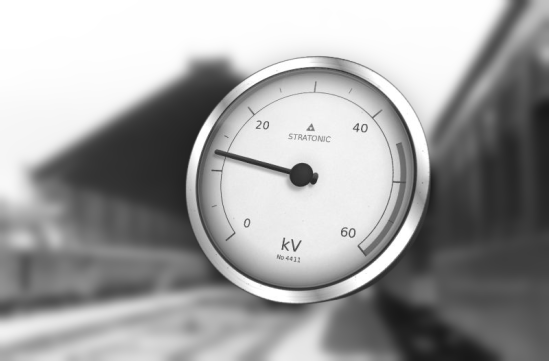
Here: 12.5 (kV)
